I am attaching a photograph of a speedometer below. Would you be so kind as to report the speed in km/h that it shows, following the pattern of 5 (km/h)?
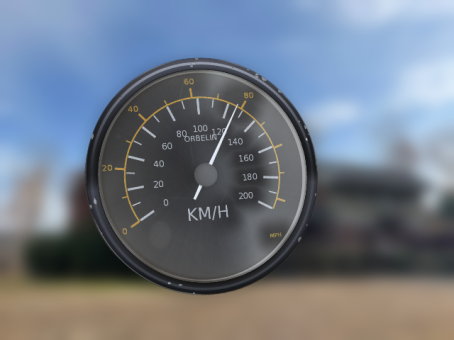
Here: 125 (km/h)
